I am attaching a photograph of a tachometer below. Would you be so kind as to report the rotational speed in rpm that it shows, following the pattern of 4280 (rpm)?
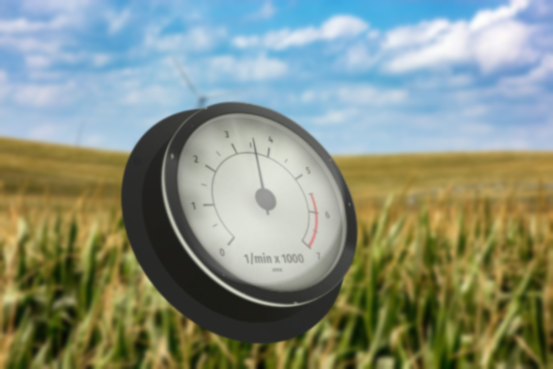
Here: 3500 (rpm)
